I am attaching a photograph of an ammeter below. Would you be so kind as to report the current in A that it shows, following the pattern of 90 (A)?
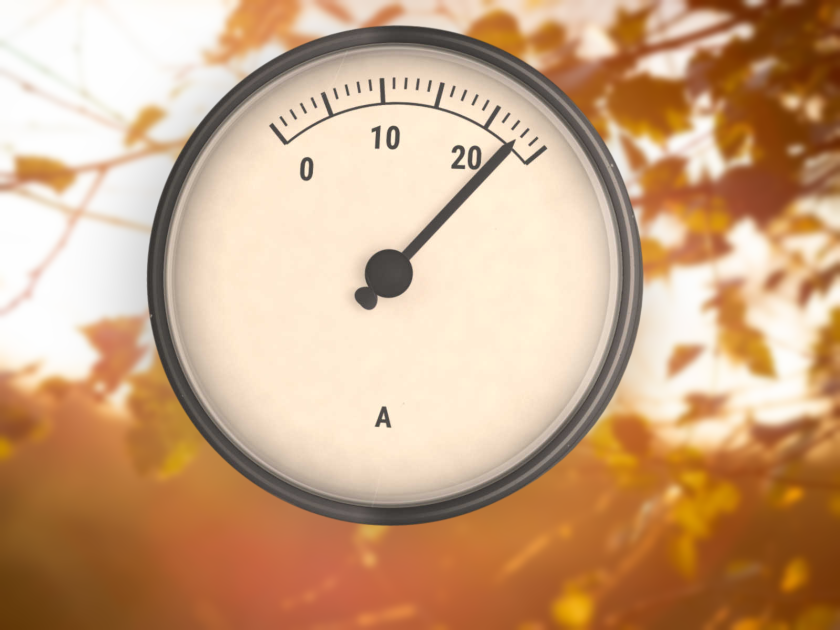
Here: 23 (A)
